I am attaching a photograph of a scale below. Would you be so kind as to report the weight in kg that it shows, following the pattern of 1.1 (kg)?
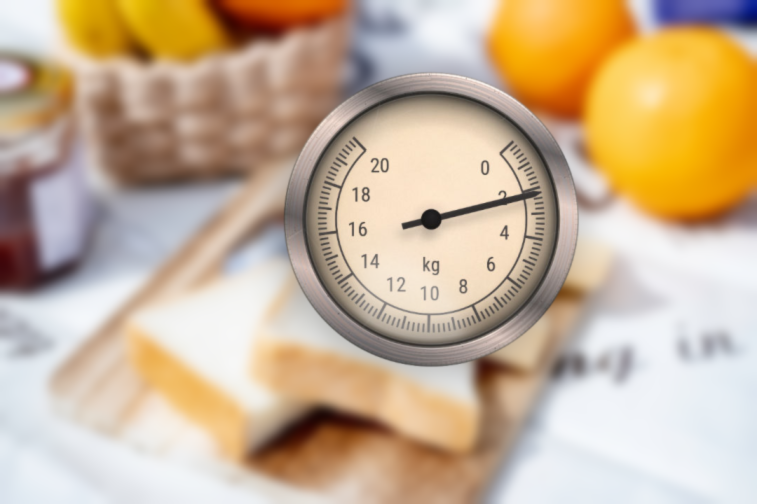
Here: 2.2 (kg)
